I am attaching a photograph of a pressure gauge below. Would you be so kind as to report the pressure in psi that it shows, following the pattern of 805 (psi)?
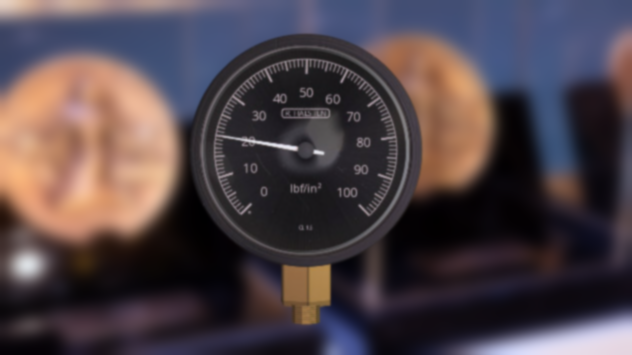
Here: 20 (psi)
